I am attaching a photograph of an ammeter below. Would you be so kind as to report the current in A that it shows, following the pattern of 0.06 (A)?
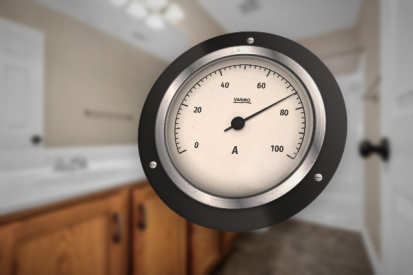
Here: 74 (A)
